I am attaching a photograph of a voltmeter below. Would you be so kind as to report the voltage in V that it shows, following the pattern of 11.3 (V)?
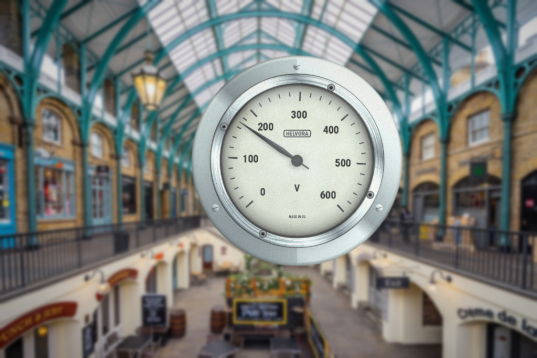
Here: 170 (V)
